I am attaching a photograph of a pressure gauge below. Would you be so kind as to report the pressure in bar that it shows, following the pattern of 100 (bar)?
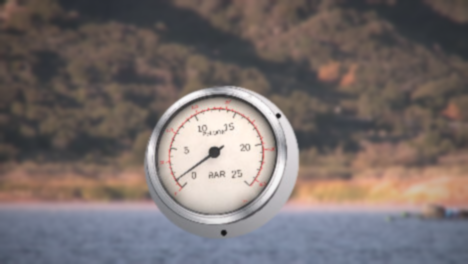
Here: 1 (bar)
